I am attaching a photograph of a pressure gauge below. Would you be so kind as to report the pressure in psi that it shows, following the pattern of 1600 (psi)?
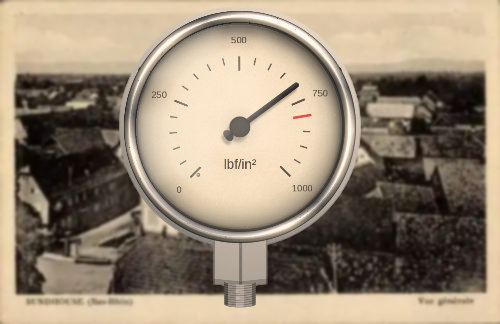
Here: 700 (psi)
